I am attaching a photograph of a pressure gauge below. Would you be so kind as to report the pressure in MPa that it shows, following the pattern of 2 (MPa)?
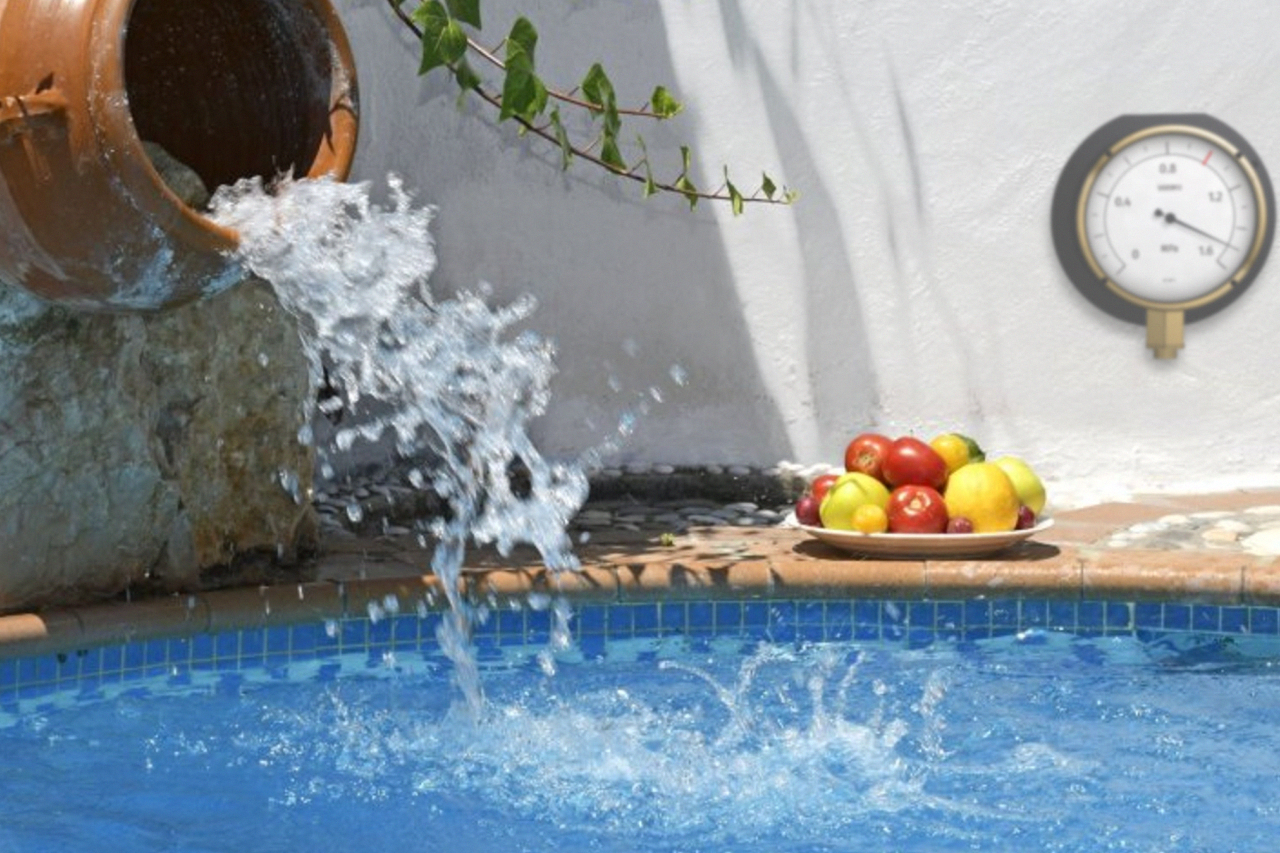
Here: 1.5 (MPa)
